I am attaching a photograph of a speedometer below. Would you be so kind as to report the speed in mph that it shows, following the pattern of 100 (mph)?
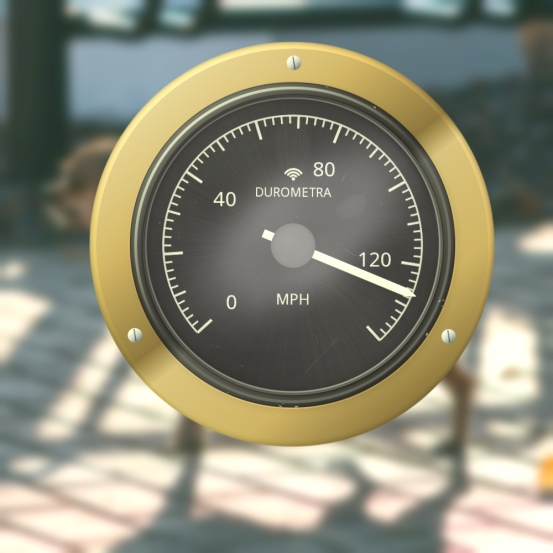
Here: 127 (mph)
